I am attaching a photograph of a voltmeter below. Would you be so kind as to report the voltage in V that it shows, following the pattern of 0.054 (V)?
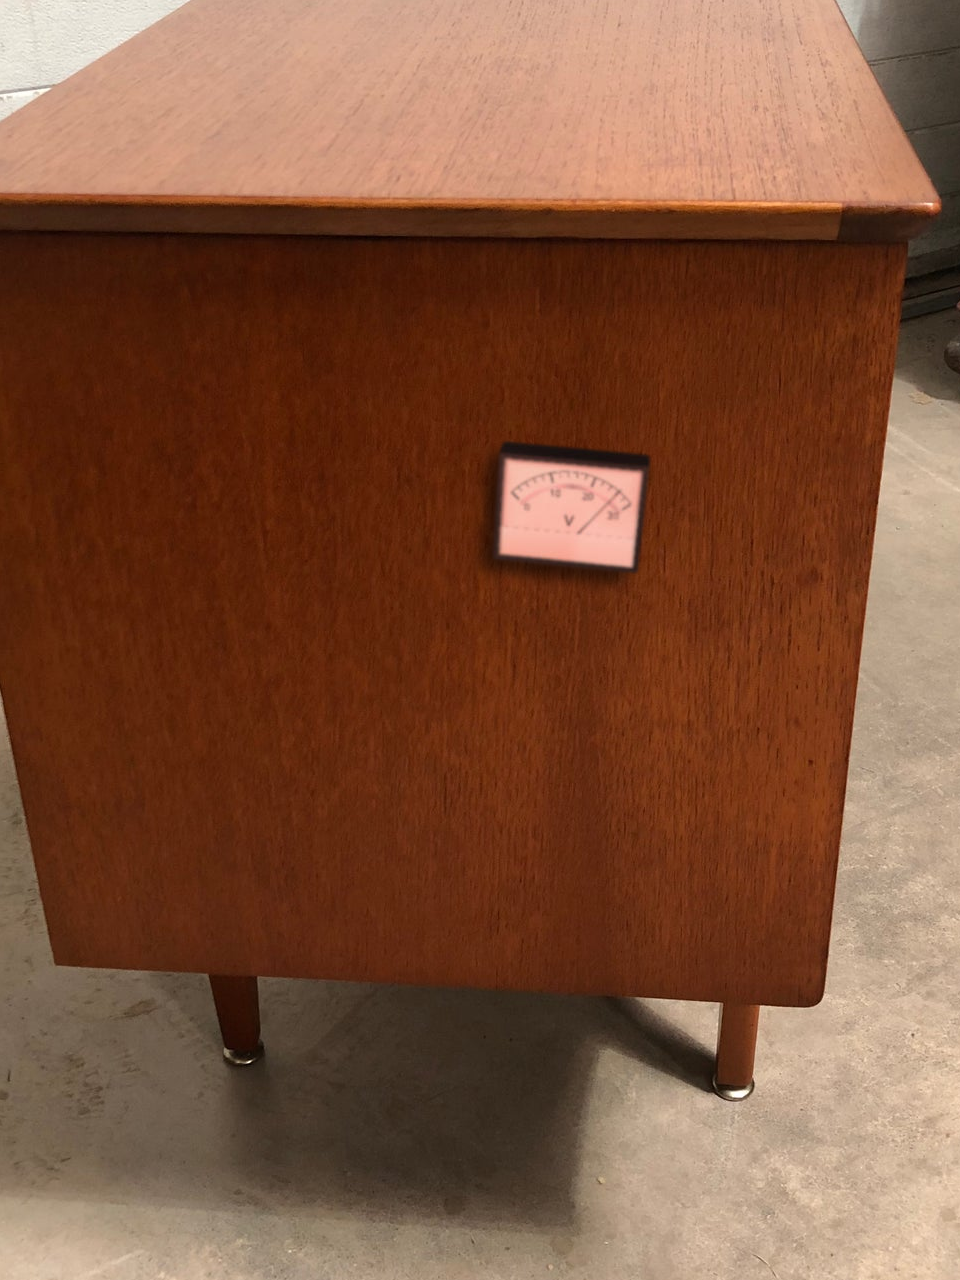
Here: 26 (V)
